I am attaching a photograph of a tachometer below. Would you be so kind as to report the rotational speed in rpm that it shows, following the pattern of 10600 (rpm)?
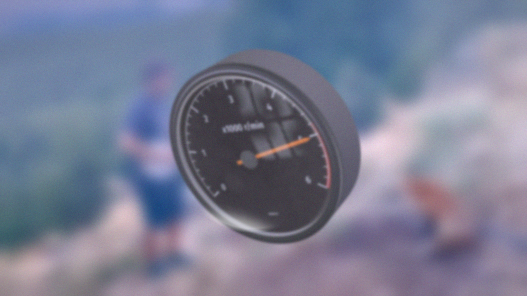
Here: 5000 (rpm)
